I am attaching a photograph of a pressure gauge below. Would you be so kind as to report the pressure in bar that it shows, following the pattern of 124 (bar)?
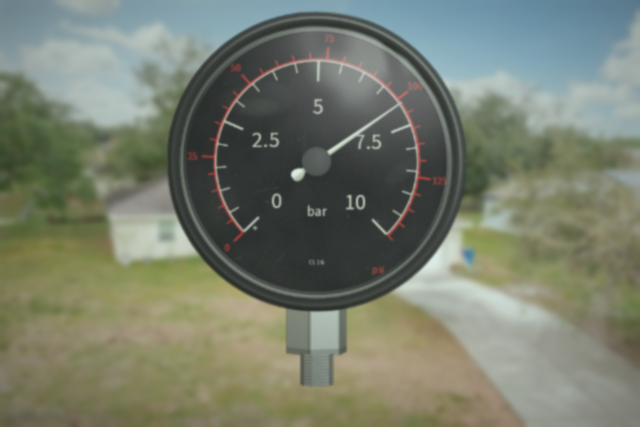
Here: 7 (bar)
